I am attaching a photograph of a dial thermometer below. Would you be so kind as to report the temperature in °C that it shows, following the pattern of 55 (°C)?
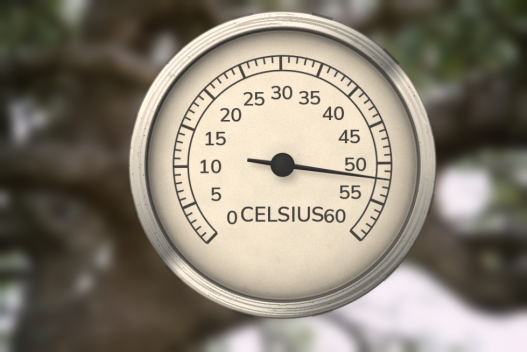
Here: 52 (°C)
